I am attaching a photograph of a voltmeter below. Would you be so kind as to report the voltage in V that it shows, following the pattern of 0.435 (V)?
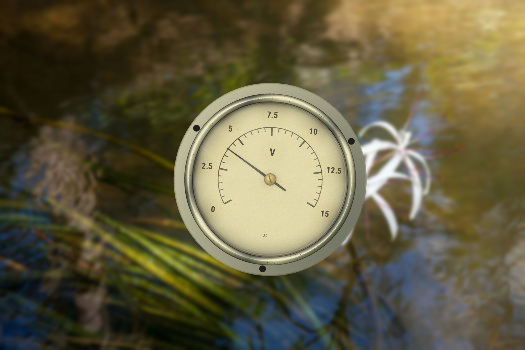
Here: 4 (V)
